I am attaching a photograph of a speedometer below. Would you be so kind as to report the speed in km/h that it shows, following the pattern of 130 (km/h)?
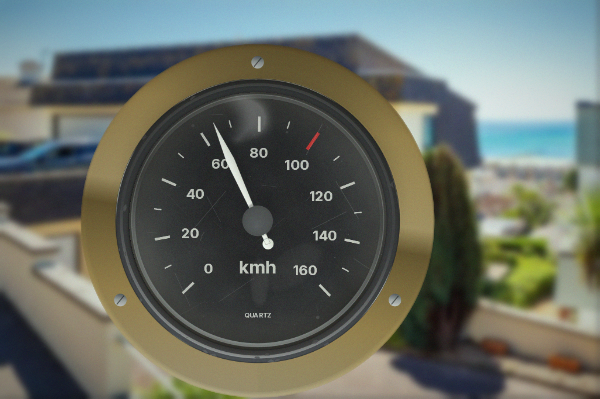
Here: 65 (km/h)
